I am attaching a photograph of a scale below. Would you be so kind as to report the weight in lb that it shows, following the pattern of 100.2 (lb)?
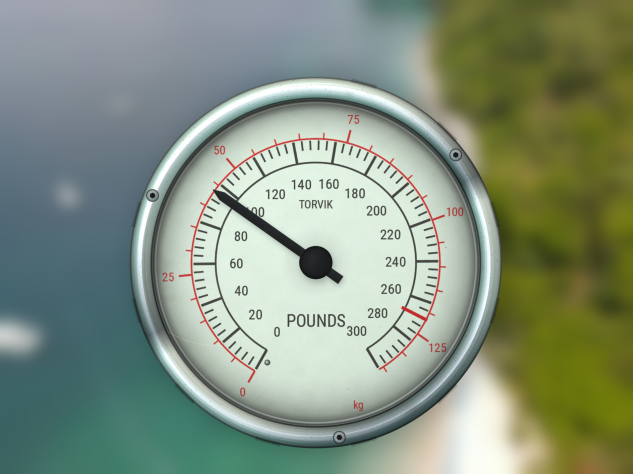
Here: 96 (lb)
